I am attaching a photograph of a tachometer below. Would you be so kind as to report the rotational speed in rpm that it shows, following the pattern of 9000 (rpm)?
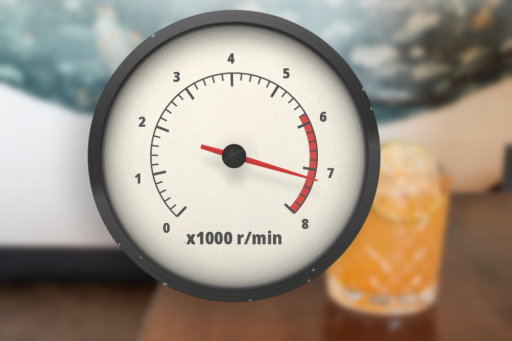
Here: 7200 (rpm)
